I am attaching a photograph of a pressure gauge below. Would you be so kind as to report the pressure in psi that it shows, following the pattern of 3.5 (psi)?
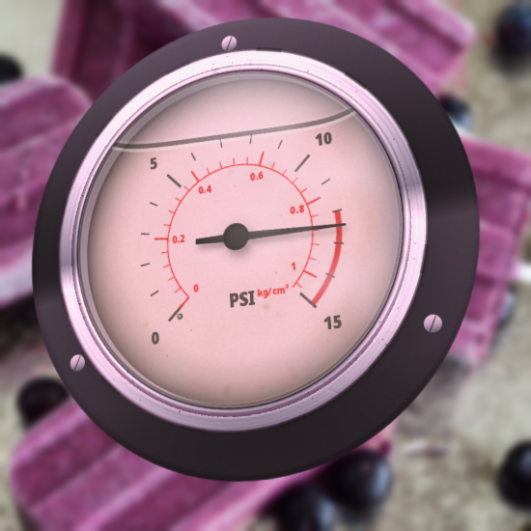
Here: 12.5 (psi)
